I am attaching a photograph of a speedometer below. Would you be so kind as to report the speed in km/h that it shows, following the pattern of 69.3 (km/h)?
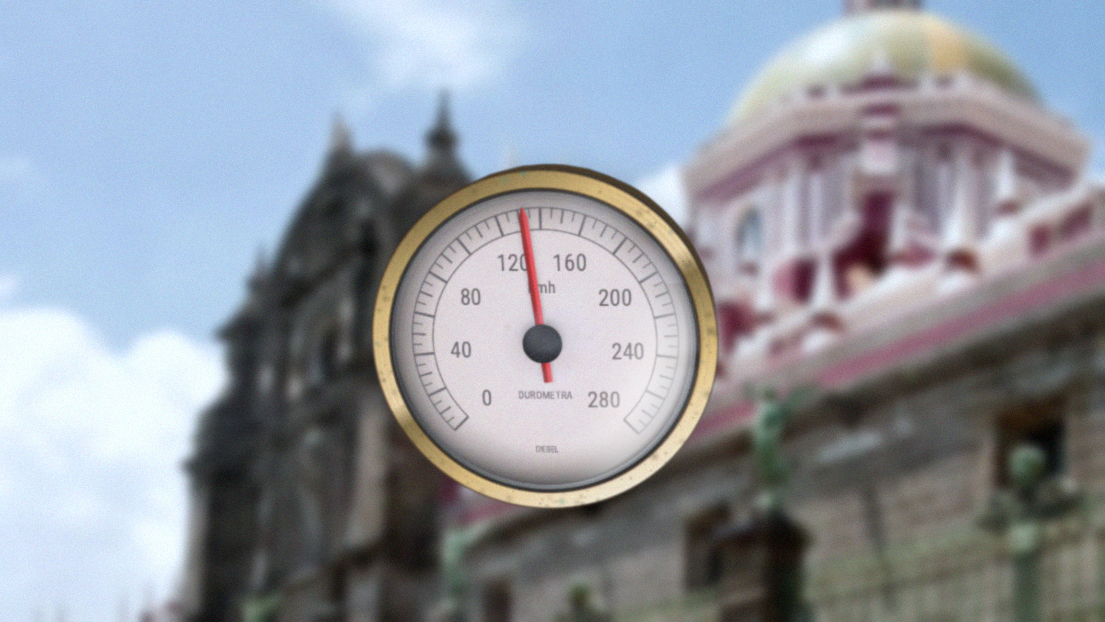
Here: 132.5 (km/h)
